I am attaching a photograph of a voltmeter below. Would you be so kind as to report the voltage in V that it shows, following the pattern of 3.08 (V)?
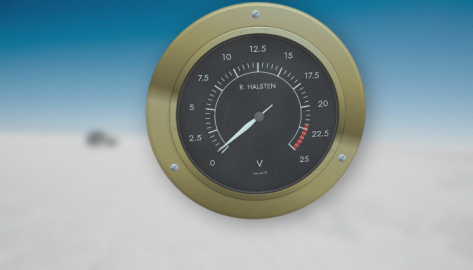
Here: 0.5 (V)
